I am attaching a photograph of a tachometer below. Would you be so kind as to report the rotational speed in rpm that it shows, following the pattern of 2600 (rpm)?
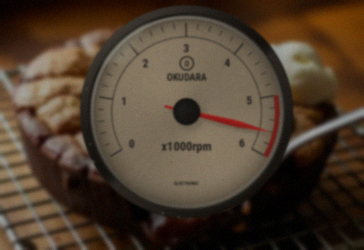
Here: 5600 (rpm)
